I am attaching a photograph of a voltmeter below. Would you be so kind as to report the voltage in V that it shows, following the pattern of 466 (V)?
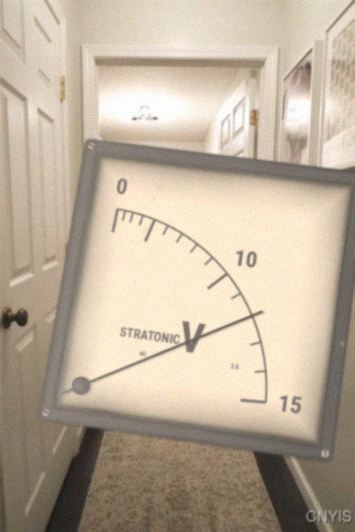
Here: 12 (V)
